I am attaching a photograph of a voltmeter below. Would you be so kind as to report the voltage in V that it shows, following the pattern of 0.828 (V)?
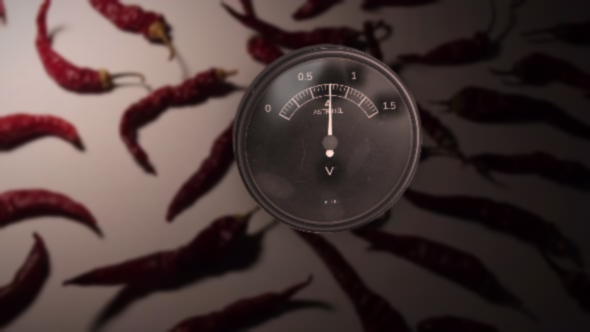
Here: 0.75 (V)
